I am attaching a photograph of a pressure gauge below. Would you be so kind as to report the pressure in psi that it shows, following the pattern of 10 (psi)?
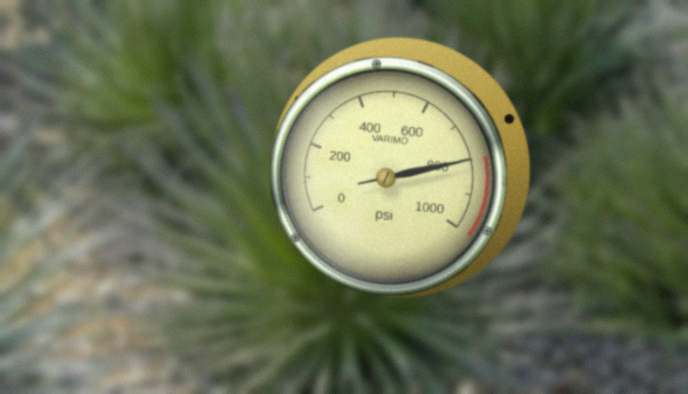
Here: 800 (psi)
